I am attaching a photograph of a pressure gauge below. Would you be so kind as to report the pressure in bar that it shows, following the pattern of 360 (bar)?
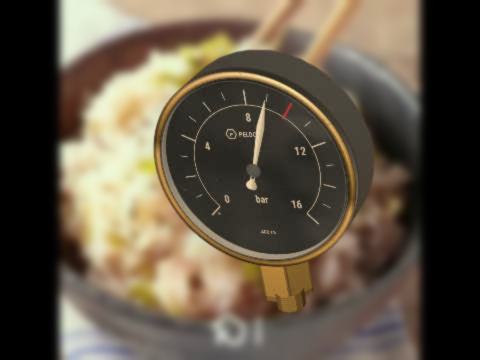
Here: 9 (bar)
